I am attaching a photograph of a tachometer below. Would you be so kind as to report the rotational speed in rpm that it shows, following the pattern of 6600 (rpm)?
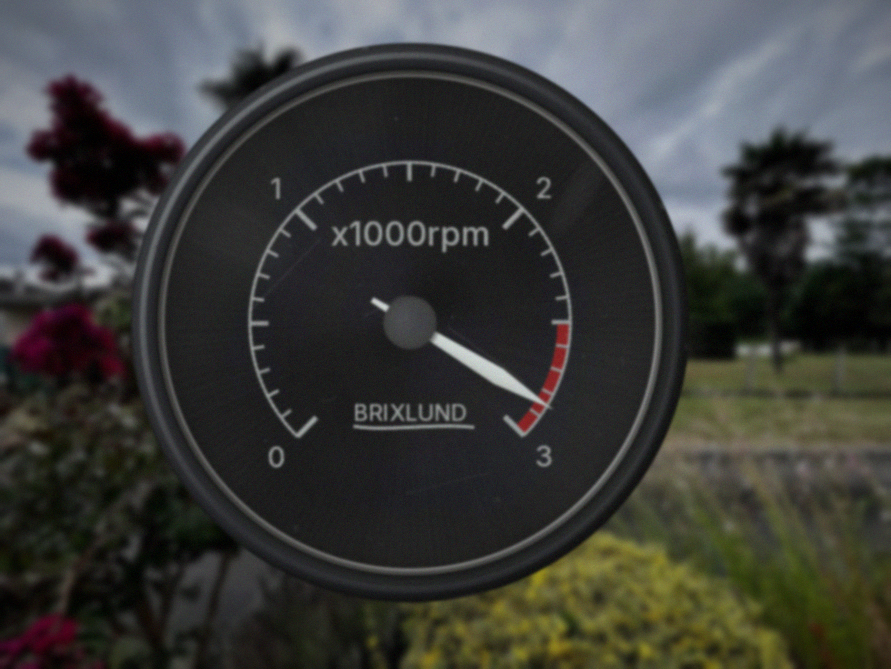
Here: 2850 (rpm)
